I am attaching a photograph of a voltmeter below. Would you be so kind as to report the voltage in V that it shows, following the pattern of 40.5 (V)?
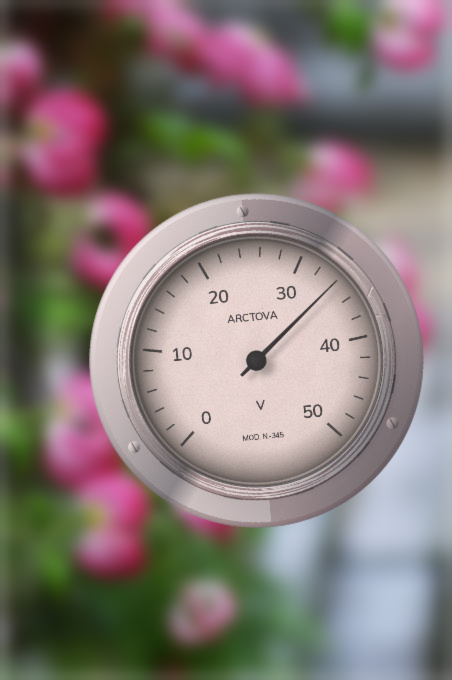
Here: 34 (V)
